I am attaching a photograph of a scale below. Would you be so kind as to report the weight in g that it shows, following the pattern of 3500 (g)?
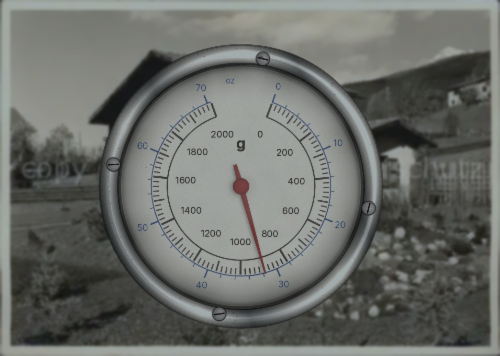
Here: 900 (g)
